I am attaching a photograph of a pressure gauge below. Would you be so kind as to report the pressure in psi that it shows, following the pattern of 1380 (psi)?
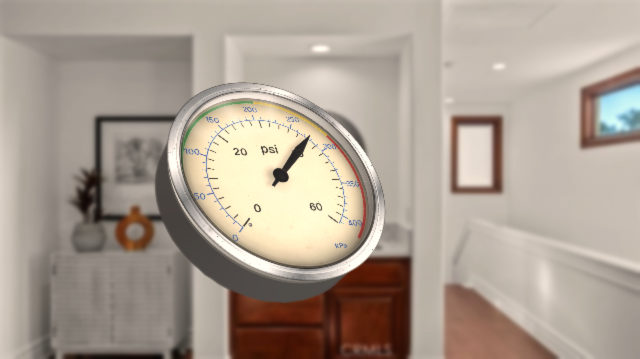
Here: 40 (psi)
